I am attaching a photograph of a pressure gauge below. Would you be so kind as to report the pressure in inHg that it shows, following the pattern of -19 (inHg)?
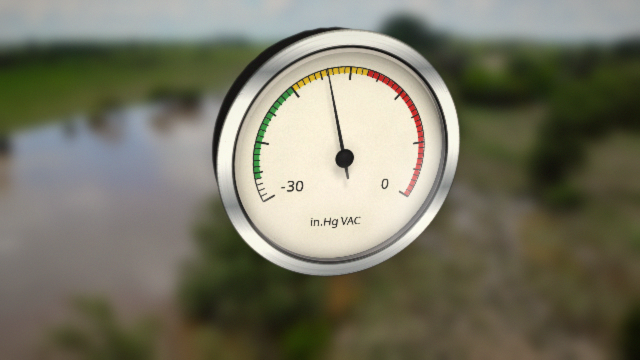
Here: -17 (inHg)
